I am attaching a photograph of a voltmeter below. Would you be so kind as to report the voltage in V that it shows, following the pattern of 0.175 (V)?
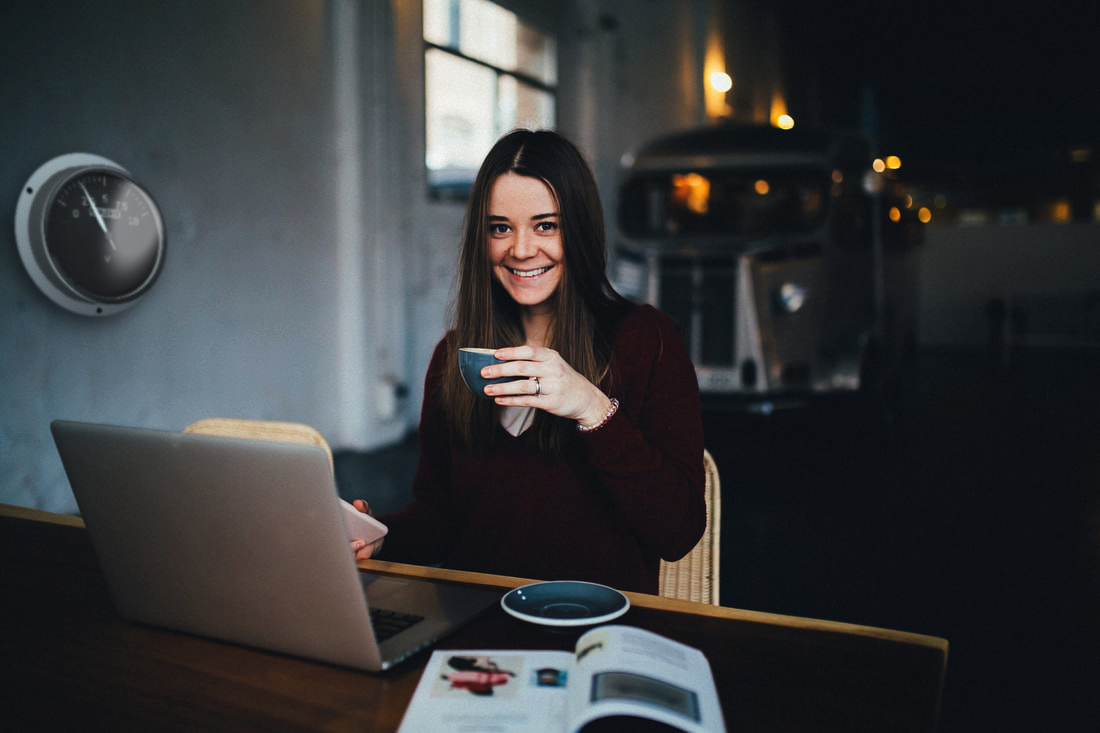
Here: 2.5 (V)
